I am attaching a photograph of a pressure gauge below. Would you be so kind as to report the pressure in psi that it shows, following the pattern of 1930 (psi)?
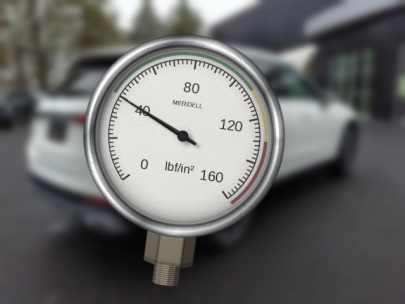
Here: 40 (psi)
